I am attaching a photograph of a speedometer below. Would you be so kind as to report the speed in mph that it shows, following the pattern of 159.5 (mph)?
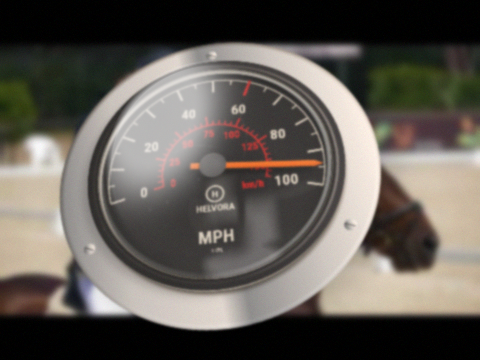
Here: 95 (mph)
